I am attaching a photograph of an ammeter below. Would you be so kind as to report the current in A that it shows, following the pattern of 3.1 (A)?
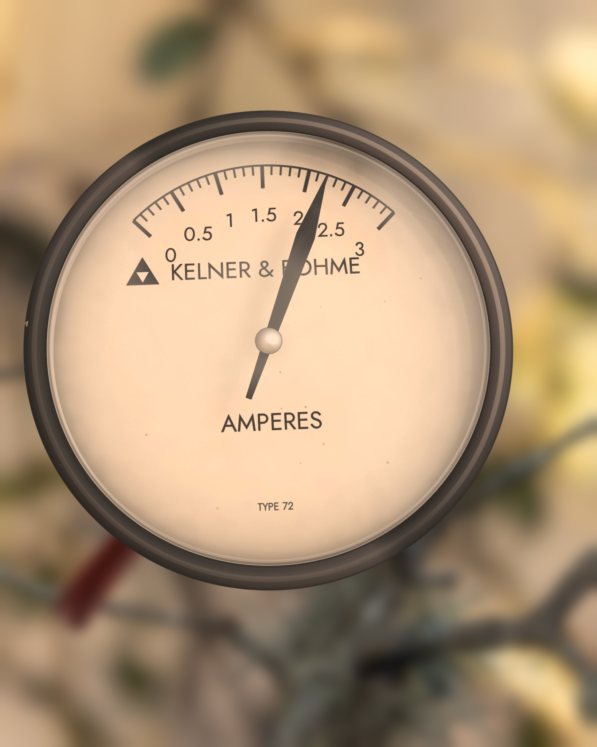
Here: 2.2 (A)
